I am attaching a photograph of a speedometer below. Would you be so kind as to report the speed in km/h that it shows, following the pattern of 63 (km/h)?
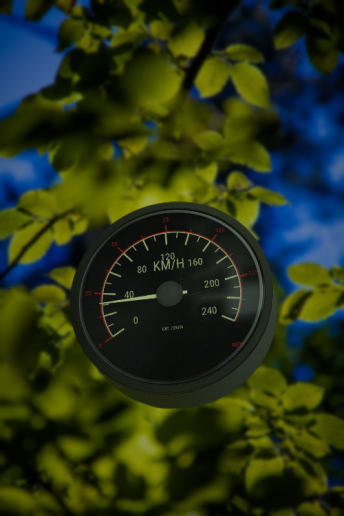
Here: 30 (km/h)
